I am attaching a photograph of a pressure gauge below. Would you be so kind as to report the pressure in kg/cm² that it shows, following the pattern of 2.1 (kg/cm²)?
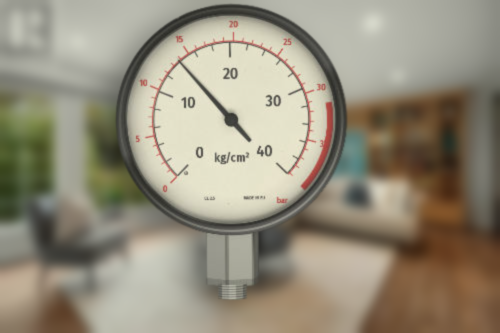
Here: 14 (kg/cm²)
